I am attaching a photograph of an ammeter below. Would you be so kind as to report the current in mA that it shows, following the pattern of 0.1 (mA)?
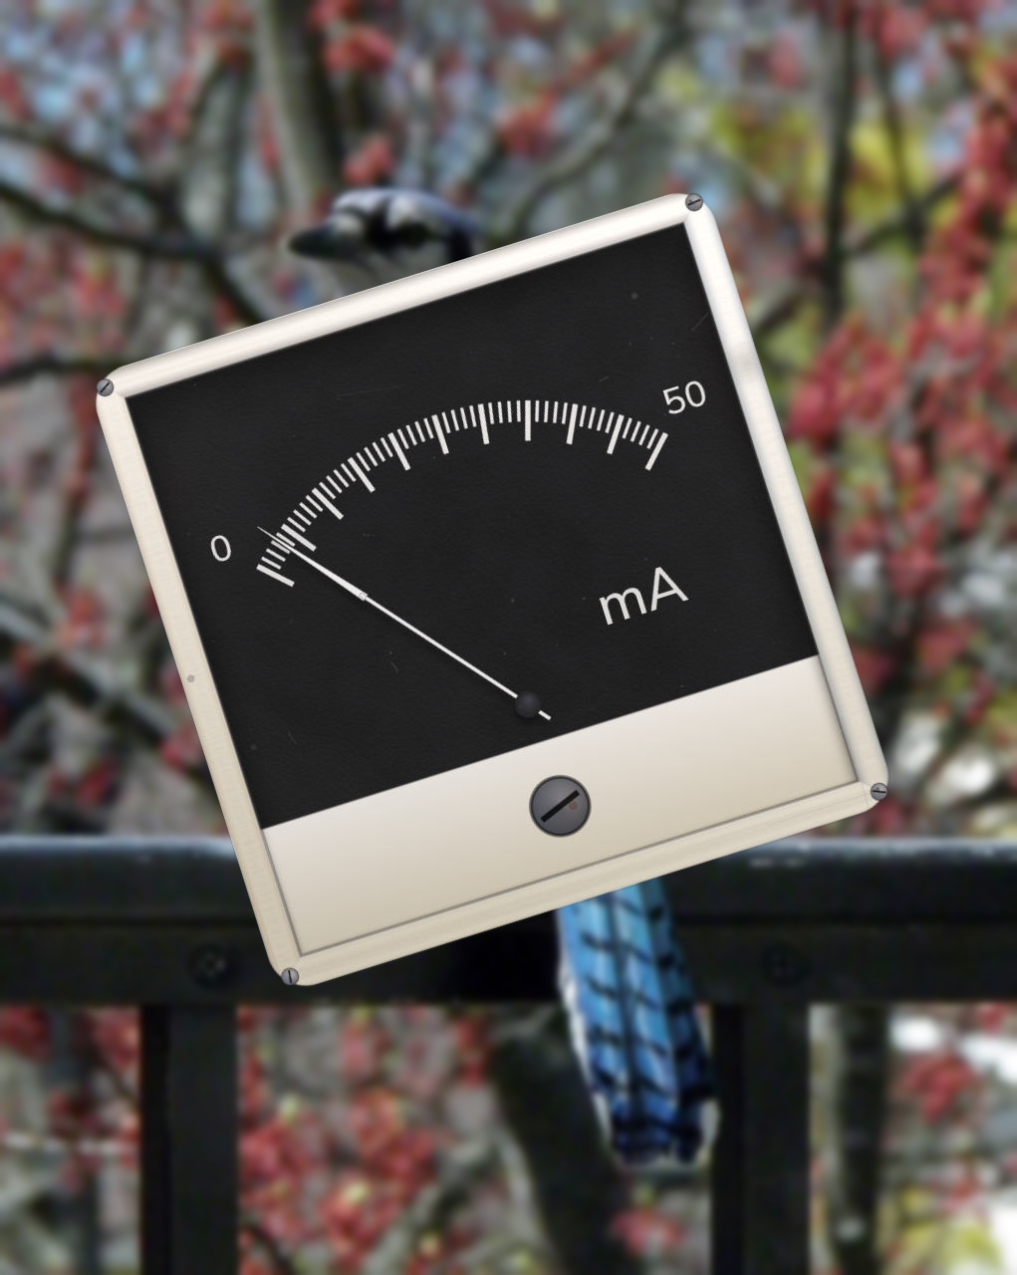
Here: 3.5 (mA)
